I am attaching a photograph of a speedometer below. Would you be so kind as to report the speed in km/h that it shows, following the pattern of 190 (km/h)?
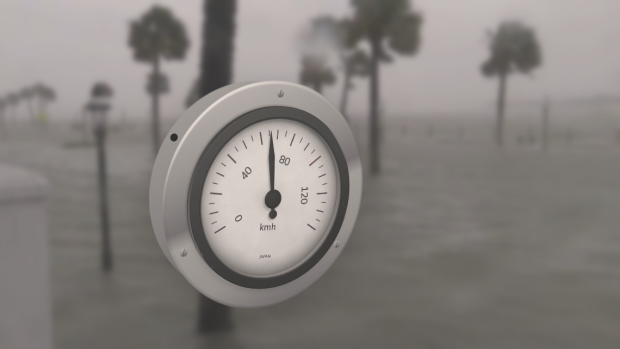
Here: 65 (km/h)
